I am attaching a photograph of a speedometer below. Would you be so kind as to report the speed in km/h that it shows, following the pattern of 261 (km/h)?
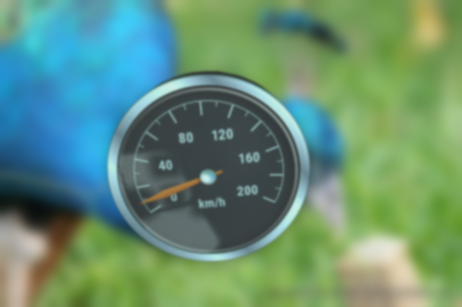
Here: 10 (km/h)
